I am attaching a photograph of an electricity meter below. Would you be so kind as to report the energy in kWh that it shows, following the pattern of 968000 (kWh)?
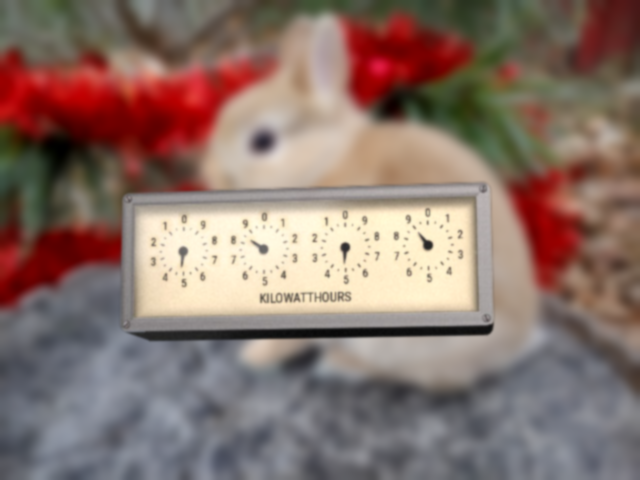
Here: 4849 (kWh)
